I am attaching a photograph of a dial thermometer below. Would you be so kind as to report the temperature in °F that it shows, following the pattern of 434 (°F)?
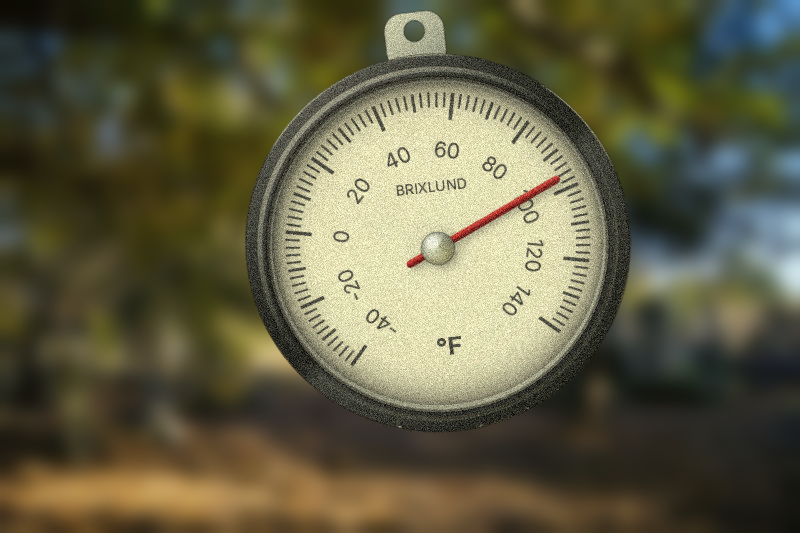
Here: 96 (°F)
